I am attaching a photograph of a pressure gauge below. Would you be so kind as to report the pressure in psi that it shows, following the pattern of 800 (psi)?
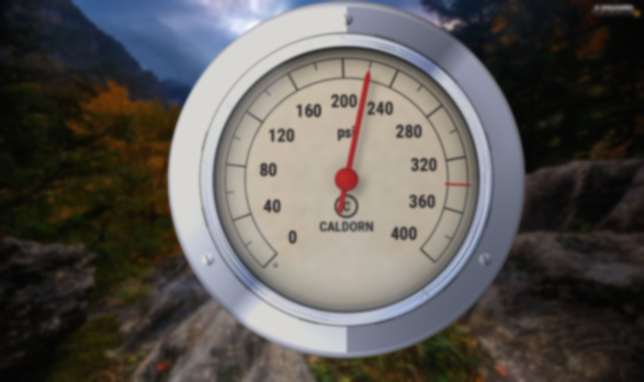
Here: 220 (psi)
